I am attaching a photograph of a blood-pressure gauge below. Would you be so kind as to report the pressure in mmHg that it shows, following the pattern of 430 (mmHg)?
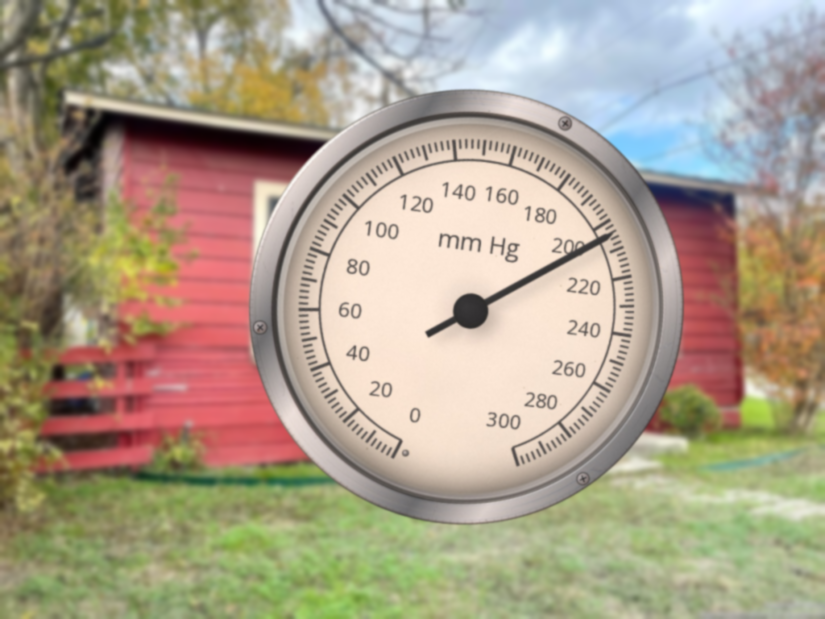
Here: 204 (mmHg)
